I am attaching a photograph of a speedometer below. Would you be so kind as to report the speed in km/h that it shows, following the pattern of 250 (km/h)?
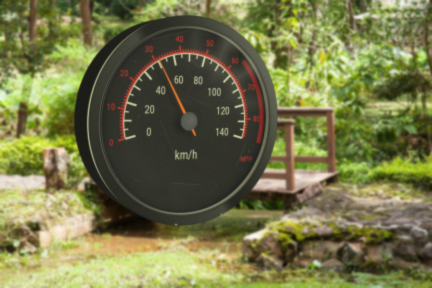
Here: 50 (km/h)
